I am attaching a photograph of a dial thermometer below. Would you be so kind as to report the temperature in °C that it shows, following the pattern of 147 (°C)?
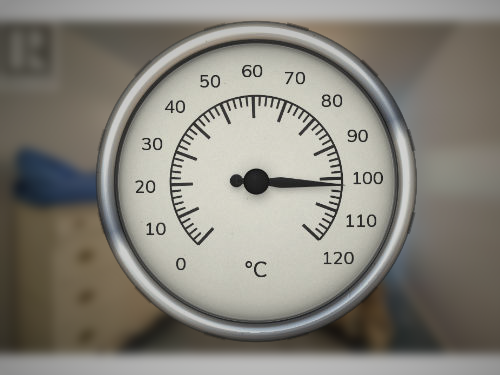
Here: 102 (°C)
